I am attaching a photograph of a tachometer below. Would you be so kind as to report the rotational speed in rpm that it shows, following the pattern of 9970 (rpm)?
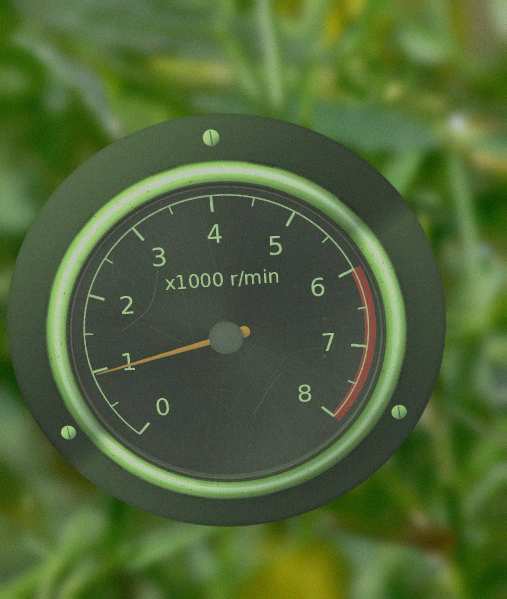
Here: 1000 (rpm)
